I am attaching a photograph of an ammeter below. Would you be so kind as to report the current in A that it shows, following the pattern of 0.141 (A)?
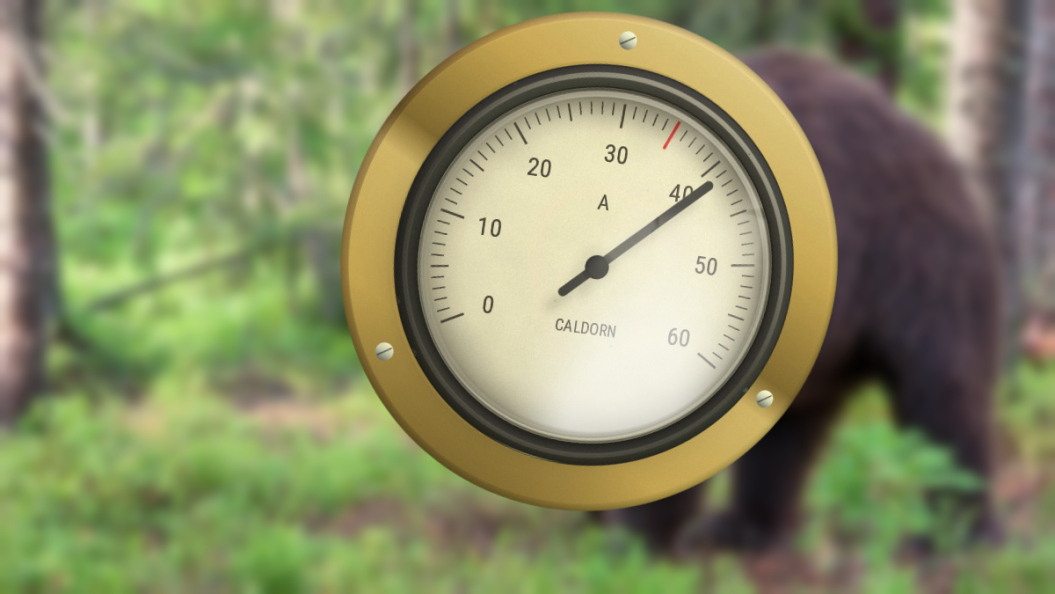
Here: 41 (A)
